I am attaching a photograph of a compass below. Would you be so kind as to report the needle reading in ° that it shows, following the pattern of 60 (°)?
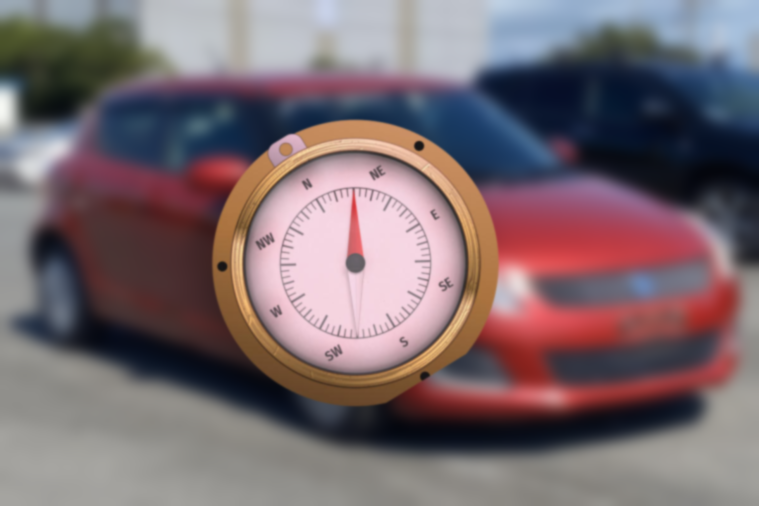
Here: 30 (°)
